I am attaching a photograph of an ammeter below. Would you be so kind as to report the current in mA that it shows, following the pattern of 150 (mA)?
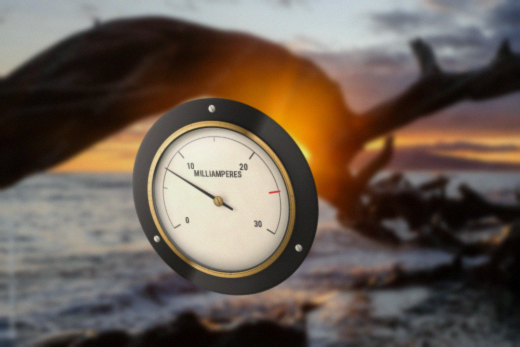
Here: 7.5 (mA)
